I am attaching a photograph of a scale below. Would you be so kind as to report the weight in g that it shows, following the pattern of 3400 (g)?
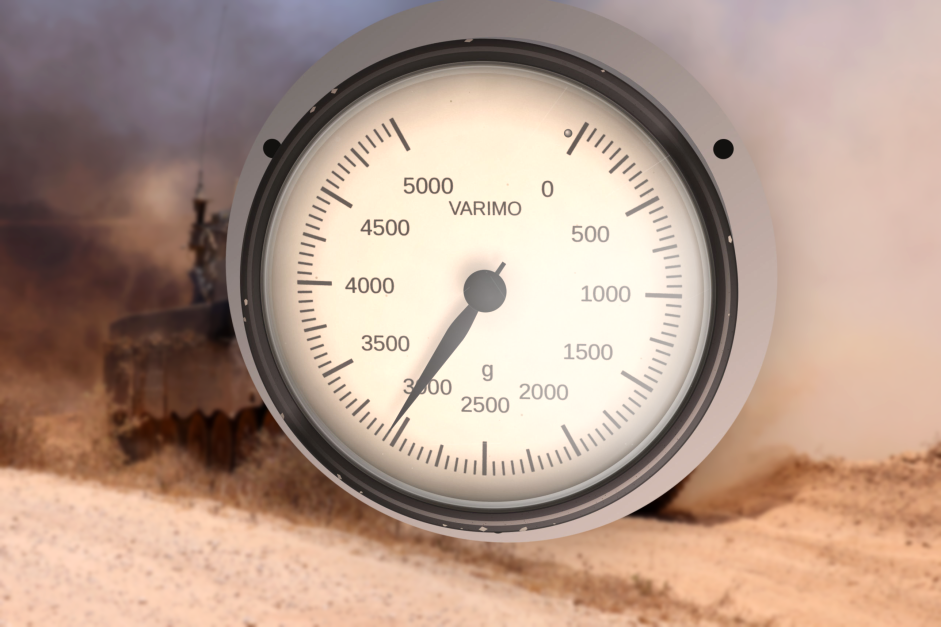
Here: 3050 (g)
